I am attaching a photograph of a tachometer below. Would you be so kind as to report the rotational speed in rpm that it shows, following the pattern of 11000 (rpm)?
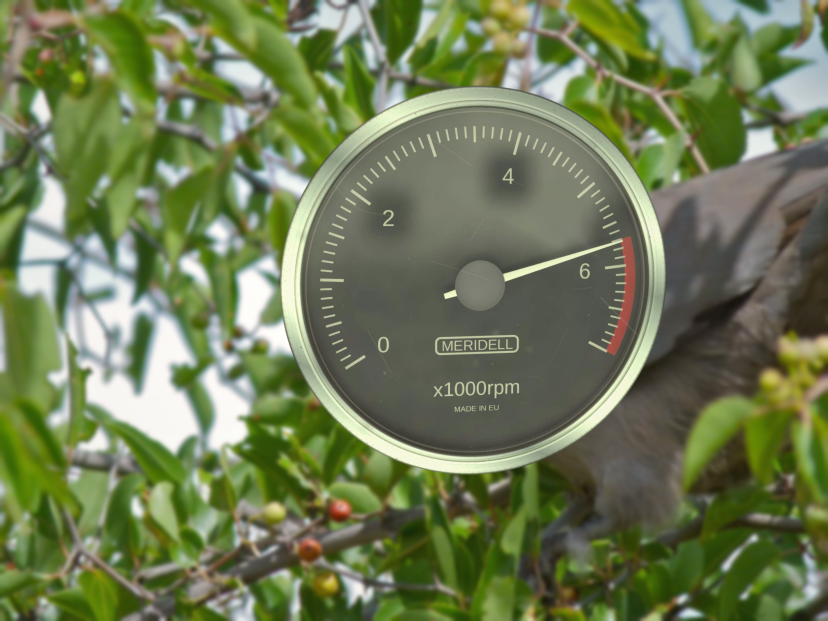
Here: 5700 (rpm)
